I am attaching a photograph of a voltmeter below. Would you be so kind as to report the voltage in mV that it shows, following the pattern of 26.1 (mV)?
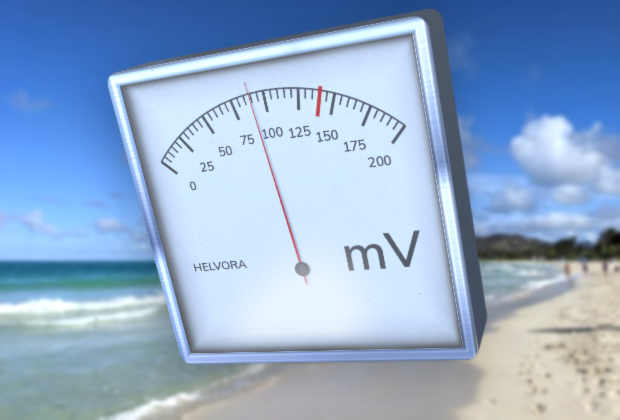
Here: 90 (mV)
